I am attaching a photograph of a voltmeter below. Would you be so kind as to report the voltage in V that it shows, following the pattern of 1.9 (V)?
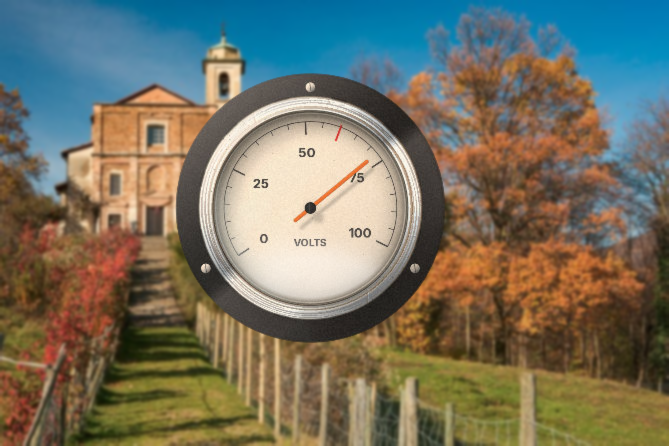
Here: 72.5 (V)
